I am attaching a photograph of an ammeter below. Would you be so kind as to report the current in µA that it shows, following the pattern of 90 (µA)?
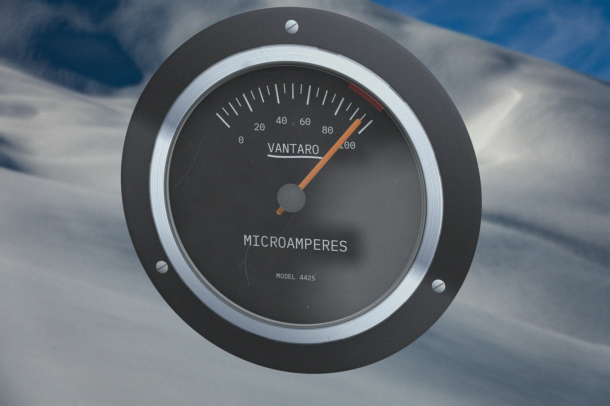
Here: 95 (µA)
